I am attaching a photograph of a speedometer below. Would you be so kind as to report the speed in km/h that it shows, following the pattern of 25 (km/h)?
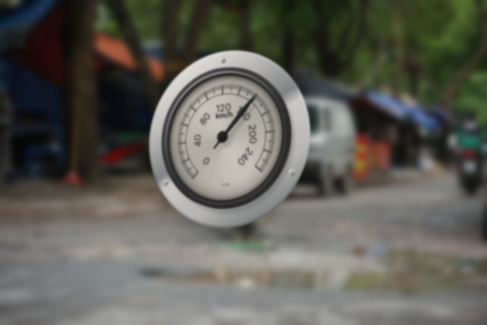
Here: 160 (km/h)
